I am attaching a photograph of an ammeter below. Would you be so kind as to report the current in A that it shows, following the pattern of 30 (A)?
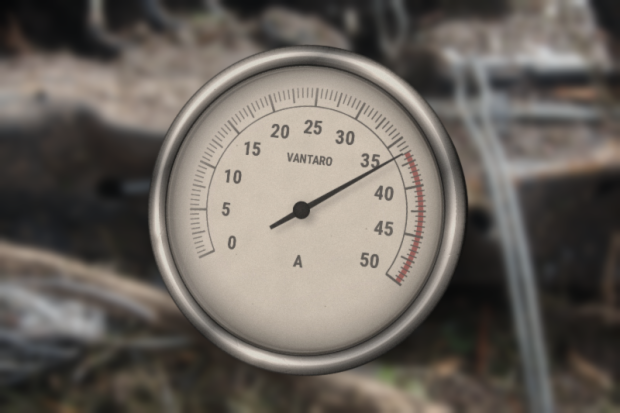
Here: 36.5 (A)
